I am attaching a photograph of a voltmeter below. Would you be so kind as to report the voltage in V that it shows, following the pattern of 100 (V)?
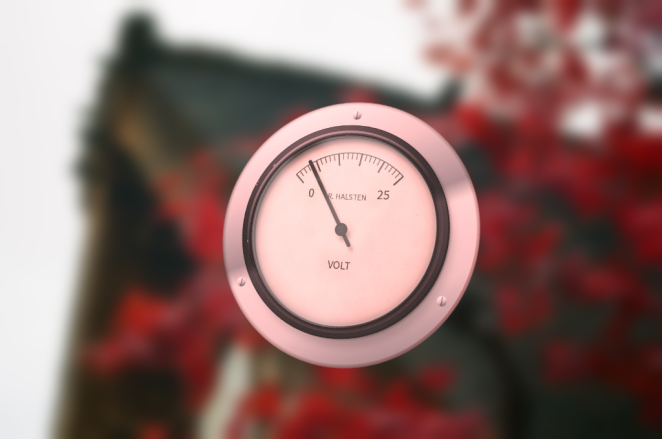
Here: 4 (V)
